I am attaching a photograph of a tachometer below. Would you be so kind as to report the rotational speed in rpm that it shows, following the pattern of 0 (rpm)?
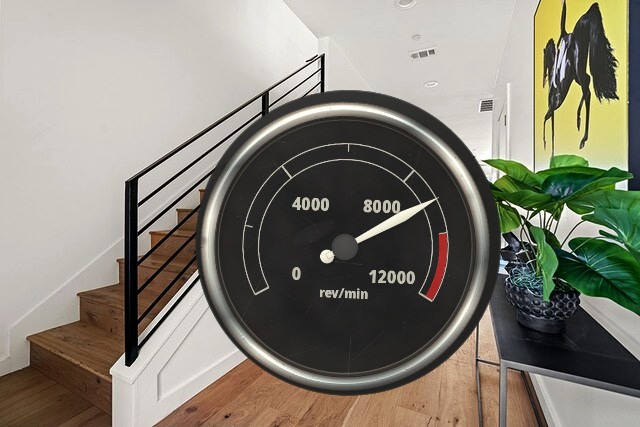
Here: 9000 (rpm)
